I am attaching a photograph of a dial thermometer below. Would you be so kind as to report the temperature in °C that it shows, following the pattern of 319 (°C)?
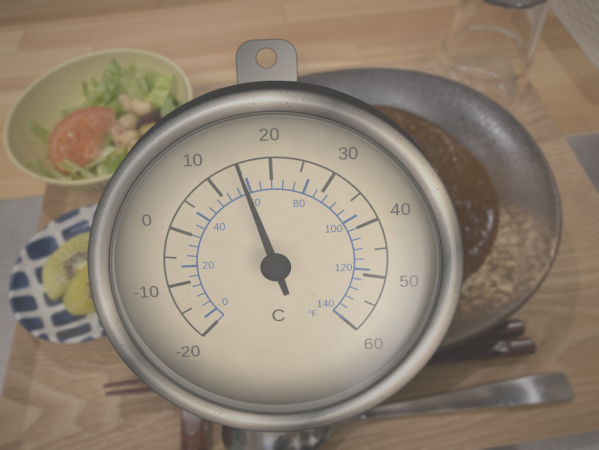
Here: 15 (°C)
